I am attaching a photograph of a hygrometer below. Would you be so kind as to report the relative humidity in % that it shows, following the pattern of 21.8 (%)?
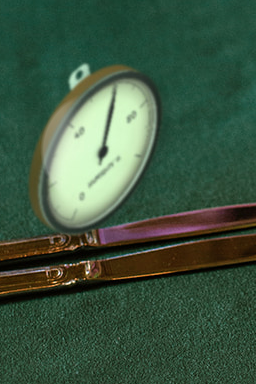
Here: 60 (%)
